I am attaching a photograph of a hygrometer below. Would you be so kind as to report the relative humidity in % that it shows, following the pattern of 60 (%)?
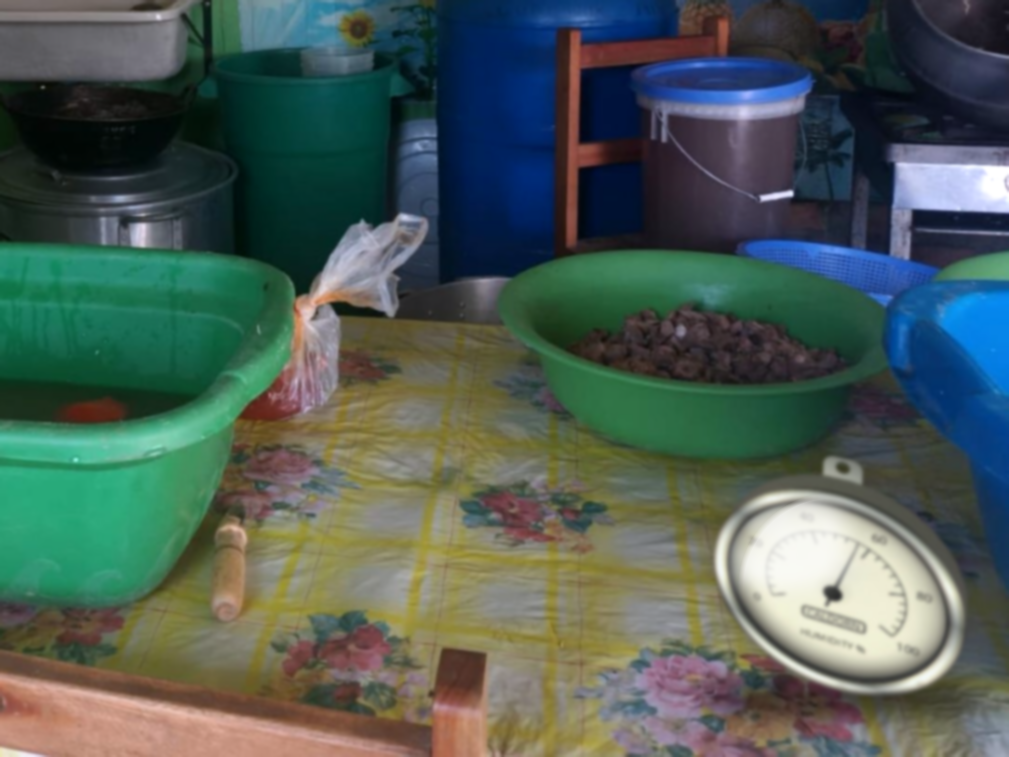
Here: 56 (%)
